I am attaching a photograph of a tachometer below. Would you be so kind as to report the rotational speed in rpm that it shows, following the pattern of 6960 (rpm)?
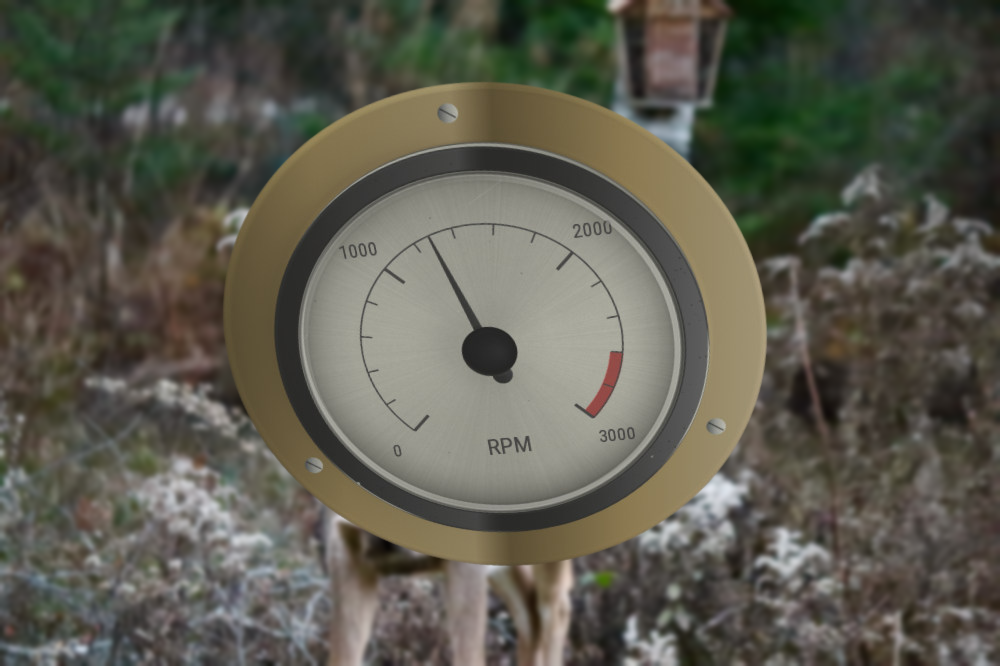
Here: 1300 (rpm)
